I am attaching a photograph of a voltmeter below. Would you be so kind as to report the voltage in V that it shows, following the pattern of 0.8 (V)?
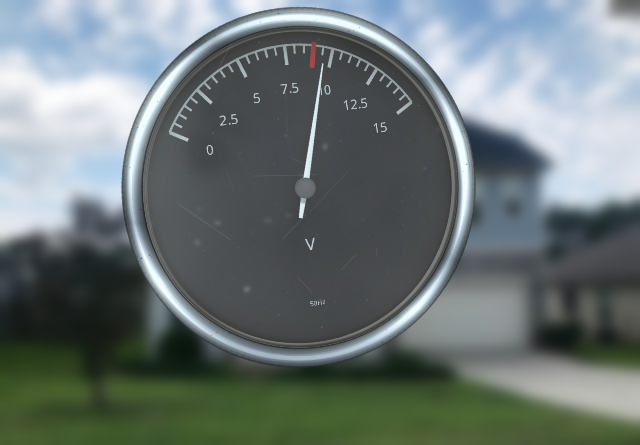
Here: 9.5 (V)
